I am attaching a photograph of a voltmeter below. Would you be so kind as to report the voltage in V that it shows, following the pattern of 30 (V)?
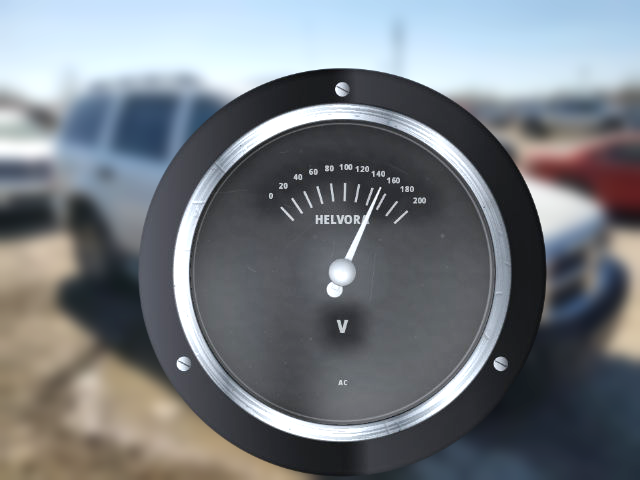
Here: 150 (V)
